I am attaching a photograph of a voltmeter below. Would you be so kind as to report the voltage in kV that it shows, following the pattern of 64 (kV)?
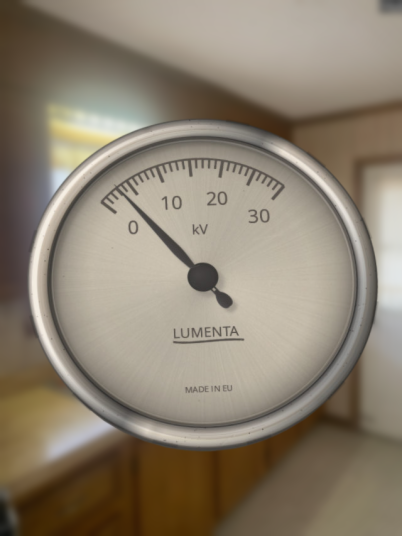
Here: 3 (kV)
